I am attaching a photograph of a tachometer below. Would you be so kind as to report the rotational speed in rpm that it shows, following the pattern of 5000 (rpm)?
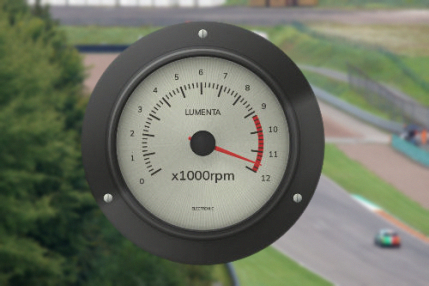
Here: 11600 (rpm)
